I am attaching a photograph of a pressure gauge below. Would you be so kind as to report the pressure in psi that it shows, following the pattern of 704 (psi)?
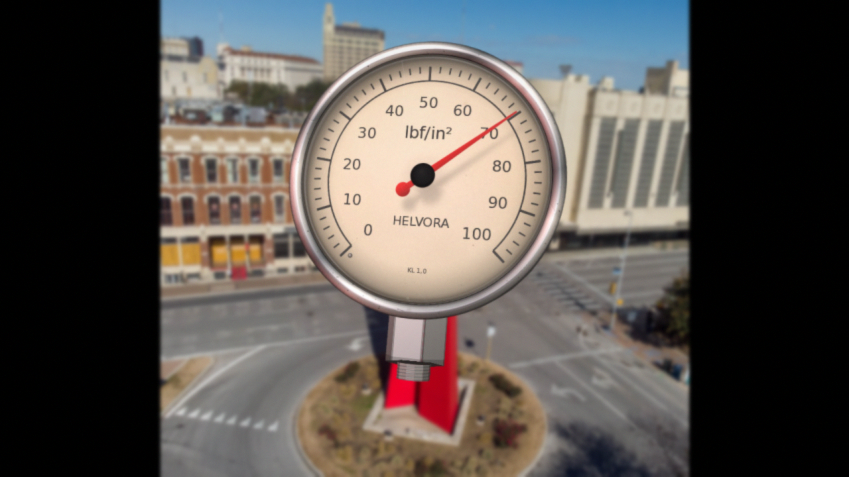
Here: 70 (psi)
